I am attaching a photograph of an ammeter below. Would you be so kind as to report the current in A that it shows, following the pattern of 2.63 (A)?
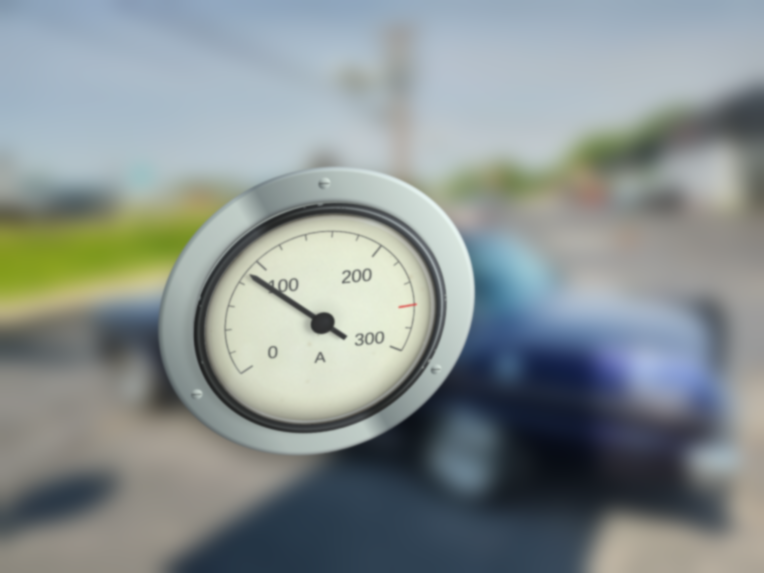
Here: 90 (A)
